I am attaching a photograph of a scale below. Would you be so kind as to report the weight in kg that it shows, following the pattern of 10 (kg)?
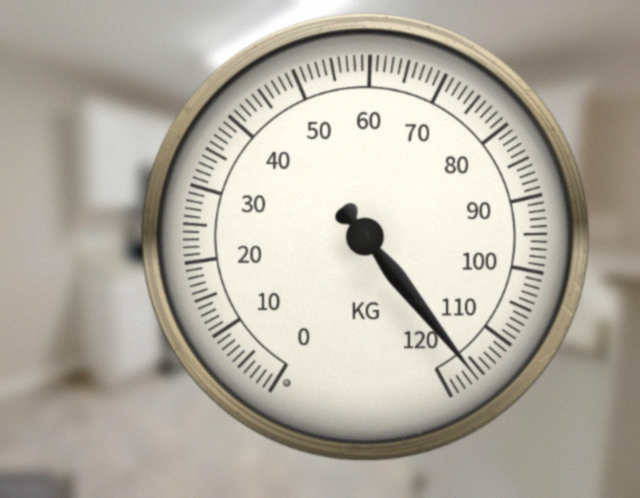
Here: 116 (kg)
